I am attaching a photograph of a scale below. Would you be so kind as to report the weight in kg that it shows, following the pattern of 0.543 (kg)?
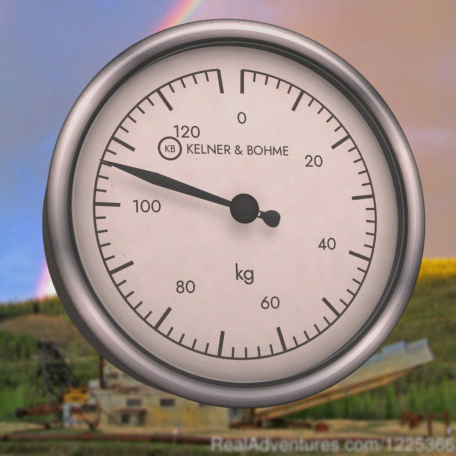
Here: 106 (kg)
